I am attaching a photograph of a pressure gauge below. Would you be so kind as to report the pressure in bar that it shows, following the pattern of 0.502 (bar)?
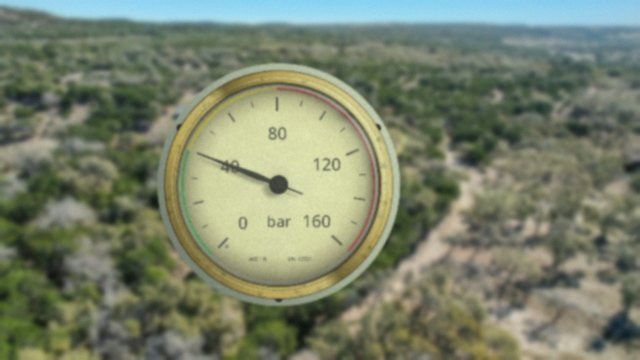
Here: 40 (bar)
